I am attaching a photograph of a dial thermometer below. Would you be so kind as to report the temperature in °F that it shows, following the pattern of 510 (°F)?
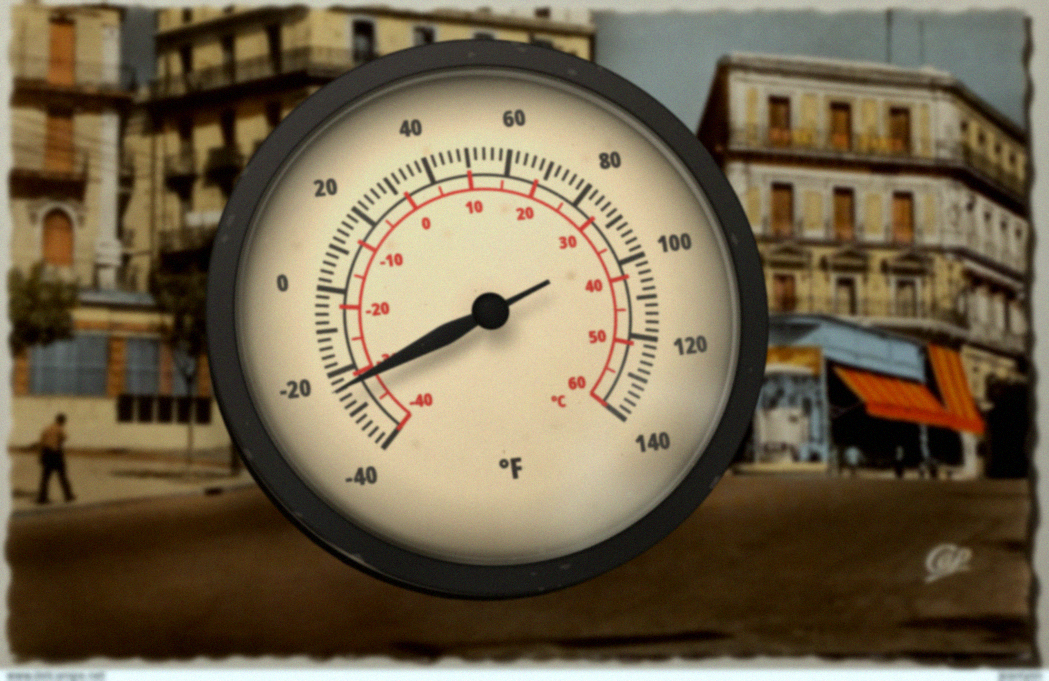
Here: -24 (°F)
